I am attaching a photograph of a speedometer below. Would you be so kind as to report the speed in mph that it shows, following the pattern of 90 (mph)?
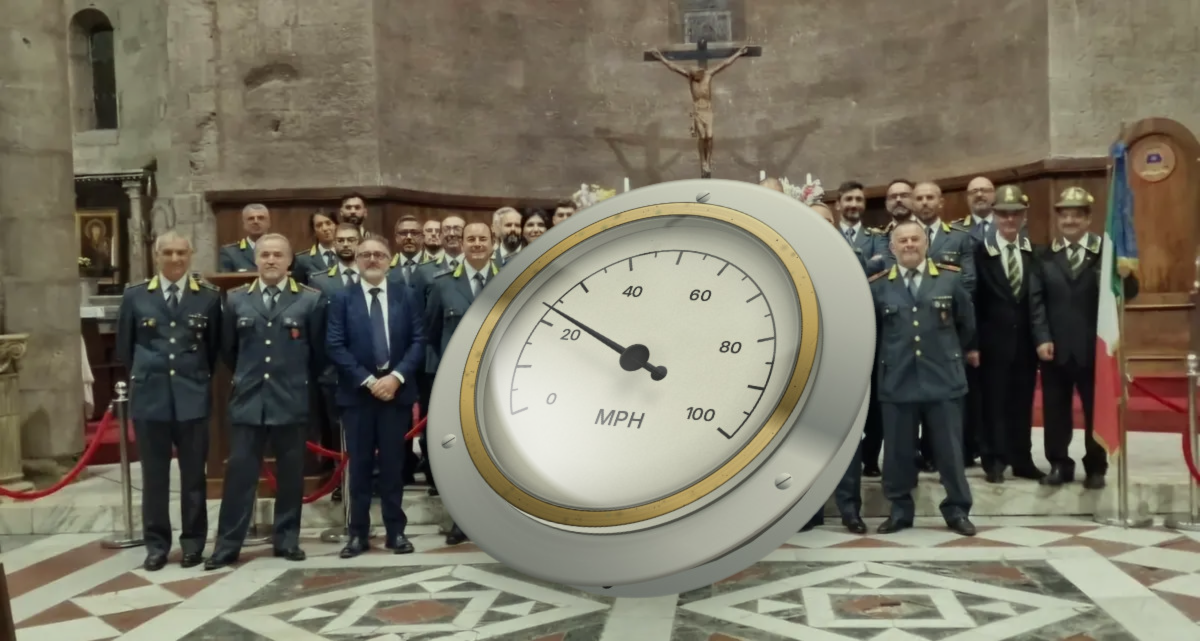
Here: 22.5 (mph)
